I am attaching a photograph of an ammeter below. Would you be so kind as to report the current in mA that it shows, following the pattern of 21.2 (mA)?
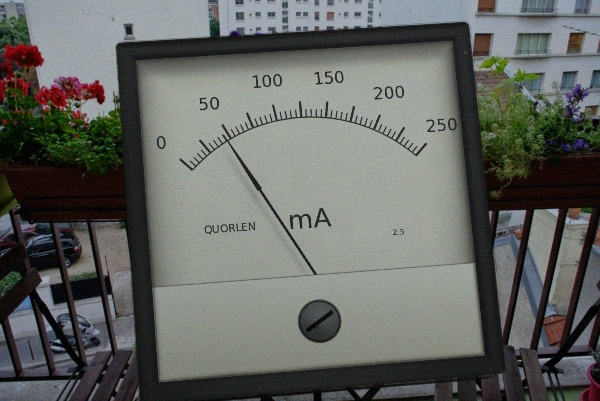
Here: 45 (mA)
